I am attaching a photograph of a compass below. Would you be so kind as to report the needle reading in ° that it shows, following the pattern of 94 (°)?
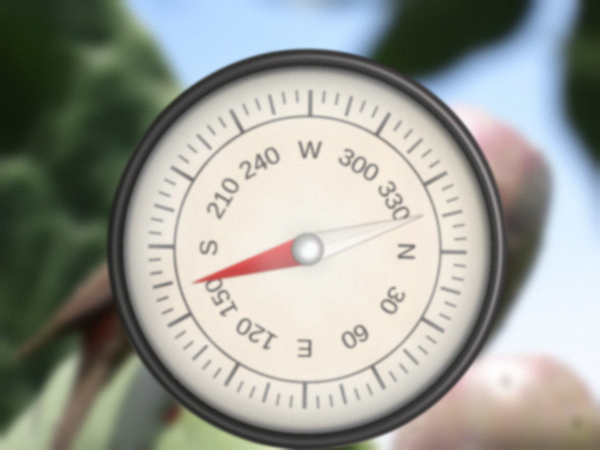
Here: 162.5 (°)
